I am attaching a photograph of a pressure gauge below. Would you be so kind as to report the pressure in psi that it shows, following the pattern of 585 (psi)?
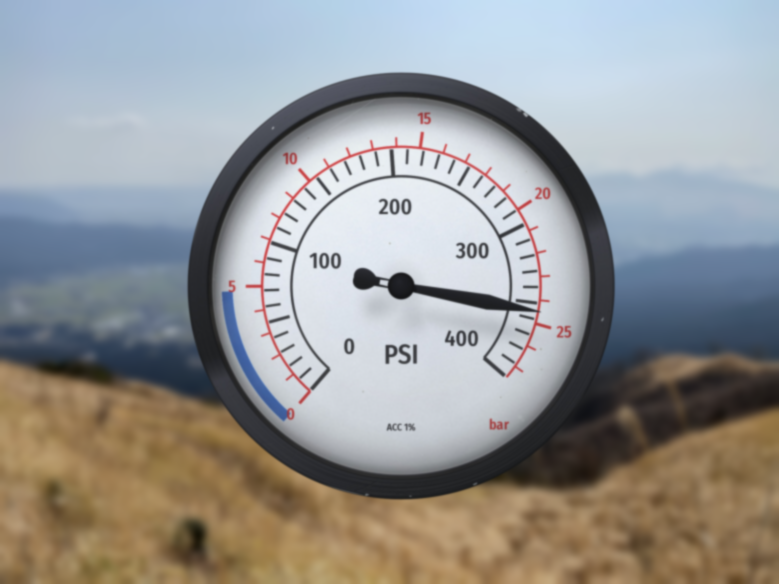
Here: 355 (psi)
